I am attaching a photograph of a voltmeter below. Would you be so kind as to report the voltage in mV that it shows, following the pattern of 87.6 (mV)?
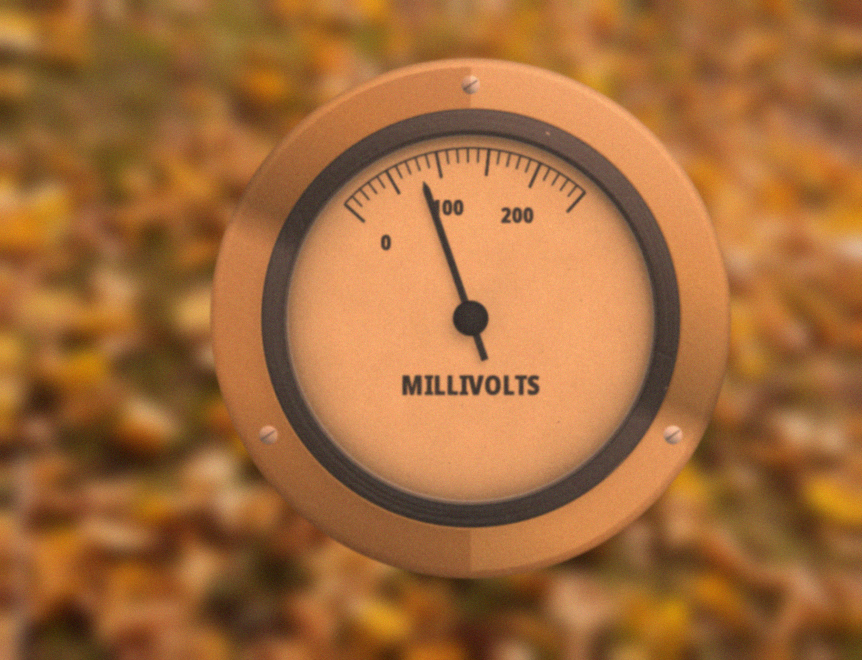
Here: 80 (mV)
